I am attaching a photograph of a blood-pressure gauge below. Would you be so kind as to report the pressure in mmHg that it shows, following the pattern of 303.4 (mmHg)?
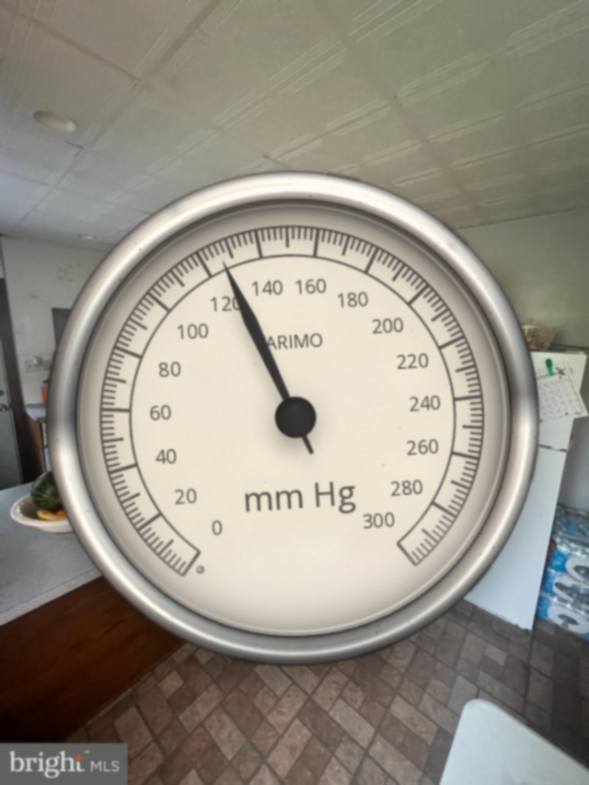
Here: 126 (mmHg)
